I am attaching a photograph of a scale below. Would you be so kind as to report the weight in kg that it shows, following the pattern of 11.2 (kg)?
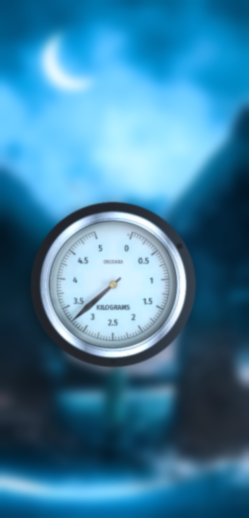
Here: 3.25 (kg)
